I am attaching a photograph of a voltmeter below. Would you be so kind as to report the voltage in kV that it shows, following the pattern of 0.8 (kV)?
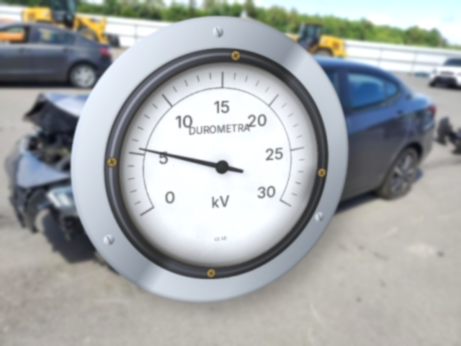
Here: 5.5 (kV)
